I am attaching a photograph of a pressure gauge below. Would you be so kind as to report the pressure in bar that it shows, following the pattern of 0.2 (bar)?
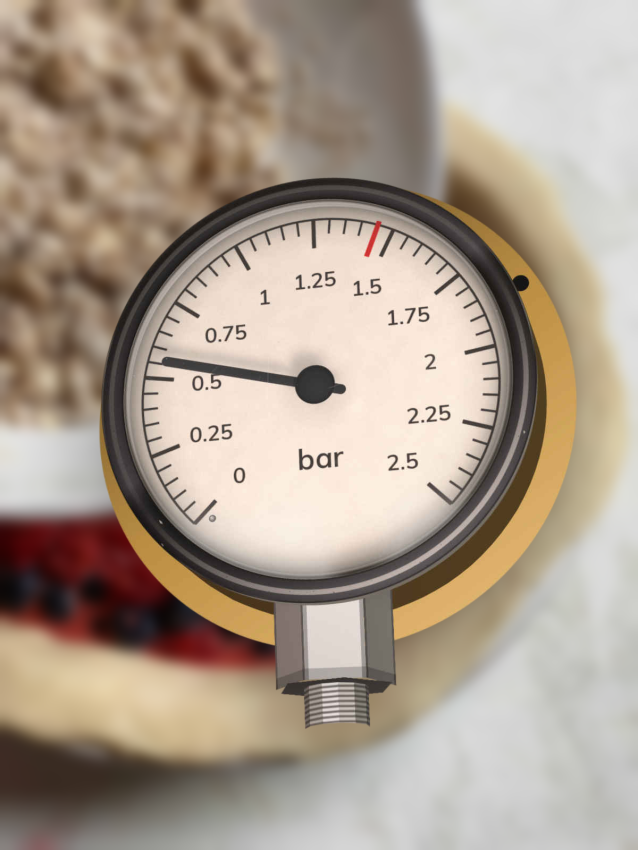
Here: 0.55 (bar)
